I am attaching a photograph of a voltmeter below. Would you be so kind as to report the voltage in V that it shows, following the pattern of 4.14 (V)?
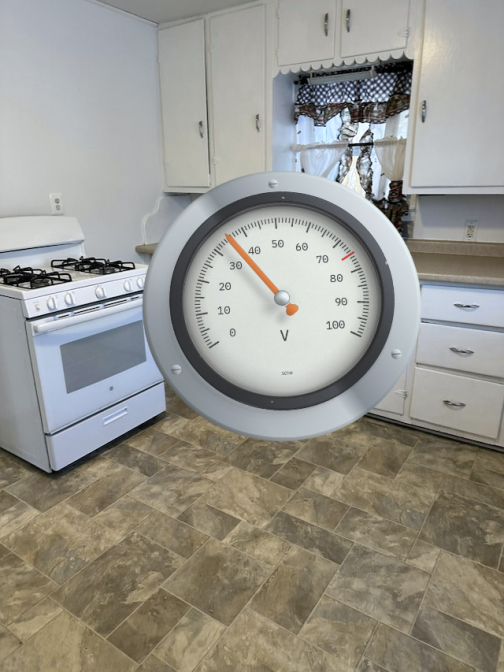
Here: 35 (V)
